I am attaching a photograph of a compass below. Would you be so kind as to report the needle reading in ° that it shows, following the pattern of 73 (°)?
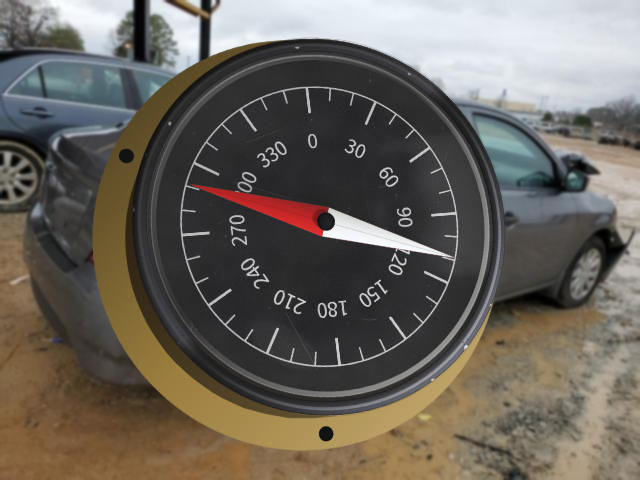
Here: 290 (°)
